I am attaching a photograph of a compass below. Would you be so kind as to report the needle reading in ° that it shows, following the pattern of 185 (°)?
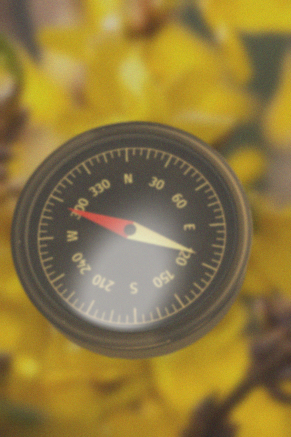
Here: 295 (°)
